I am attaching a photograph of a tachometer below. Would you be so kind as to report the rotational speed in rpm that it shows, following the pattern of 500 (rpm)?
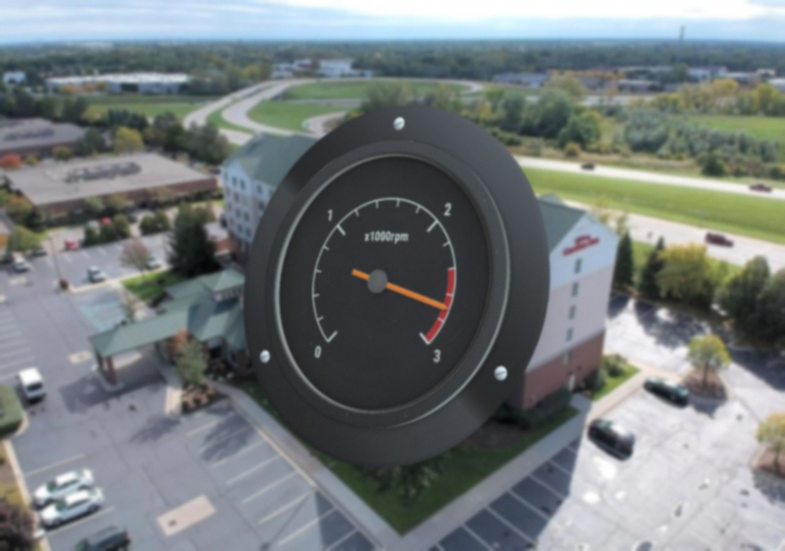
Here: 2700 (rpm)
